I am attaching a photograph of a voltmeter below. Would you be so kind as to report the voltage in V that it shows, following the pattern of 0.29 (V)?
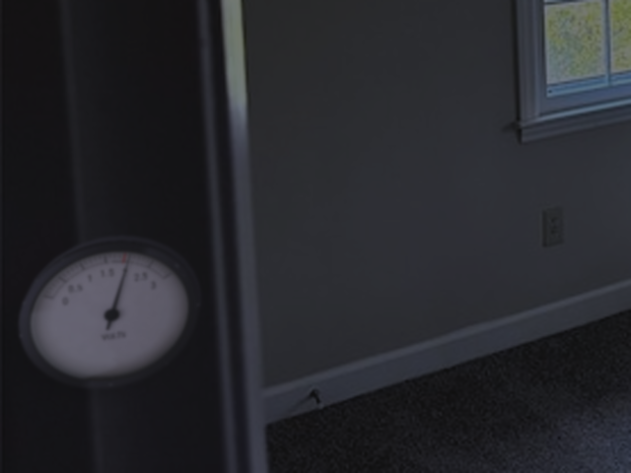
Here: 2 (V)
